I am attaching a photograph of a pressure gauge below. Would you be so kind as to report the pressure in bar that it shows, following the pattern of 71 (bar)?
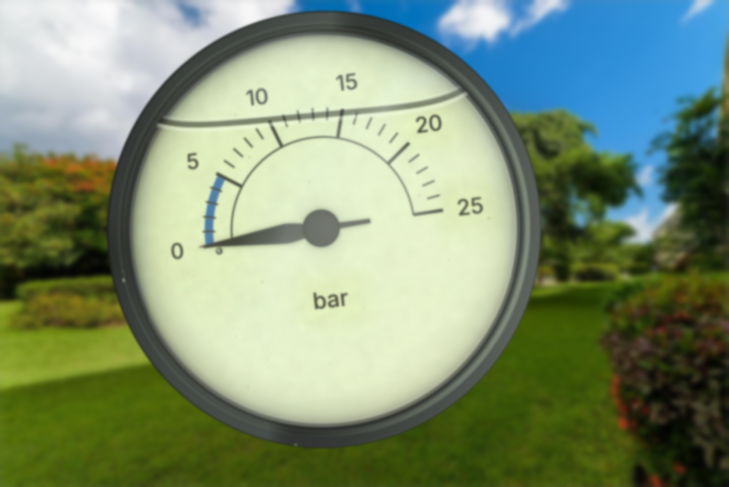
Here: 0 (bar)
